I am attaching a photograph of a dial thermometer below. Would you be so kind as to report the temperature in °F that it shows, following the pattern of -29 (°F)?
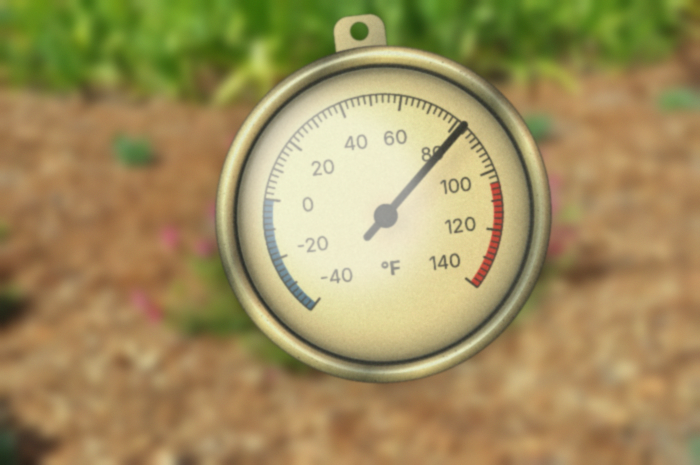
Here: 82 (°F)
